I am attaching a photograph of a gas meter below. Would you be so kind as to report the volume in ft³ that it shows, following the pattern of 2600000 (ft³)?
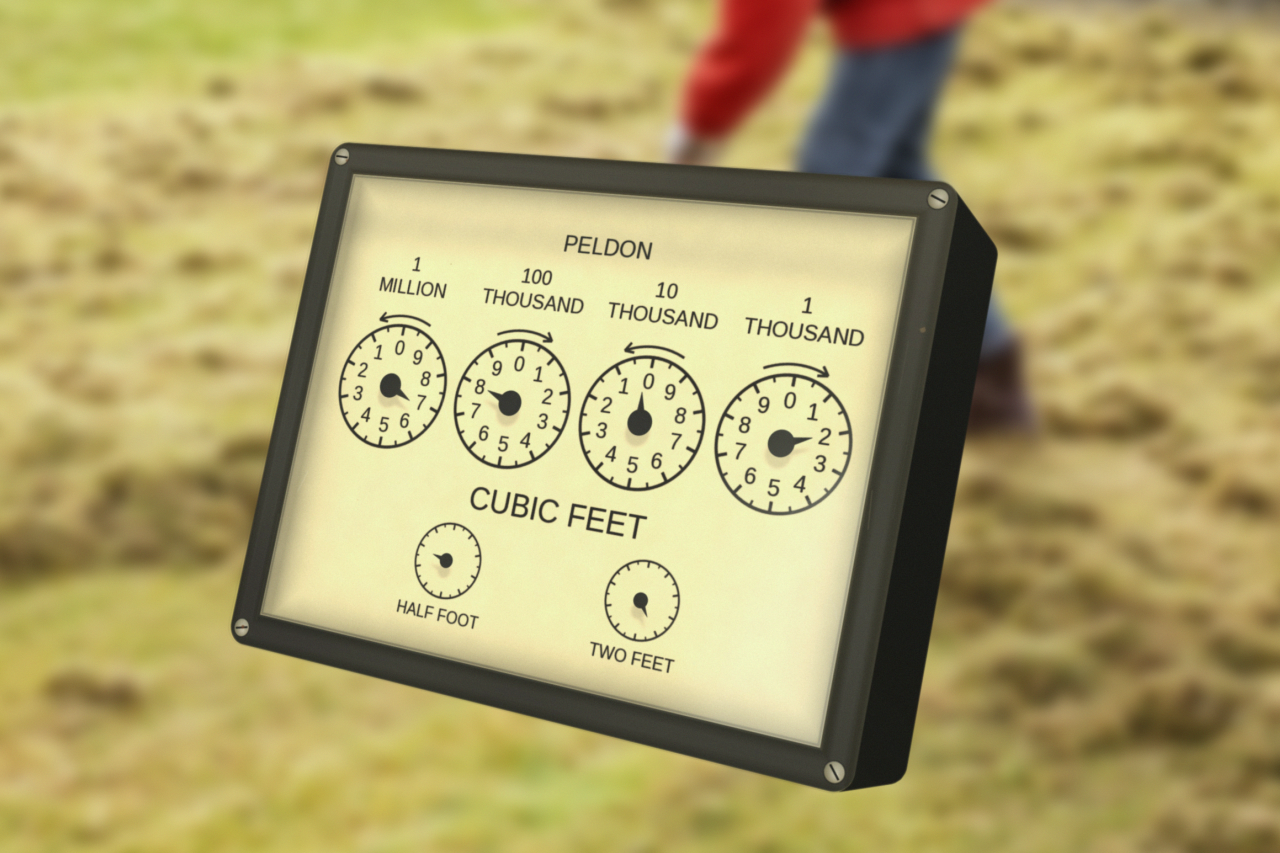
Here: 680200 (ft³)
